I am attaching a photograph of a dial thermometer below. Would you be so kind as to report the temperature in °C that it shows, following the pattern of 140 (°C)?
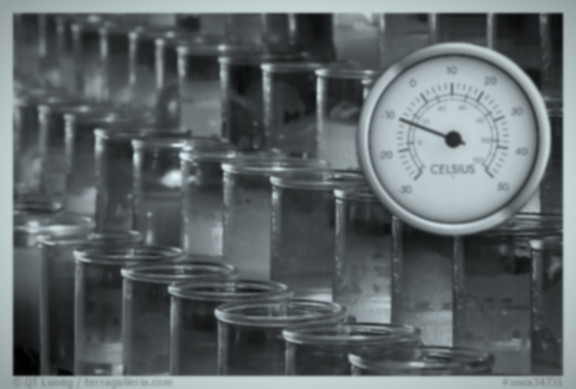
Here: -10 (°C)
